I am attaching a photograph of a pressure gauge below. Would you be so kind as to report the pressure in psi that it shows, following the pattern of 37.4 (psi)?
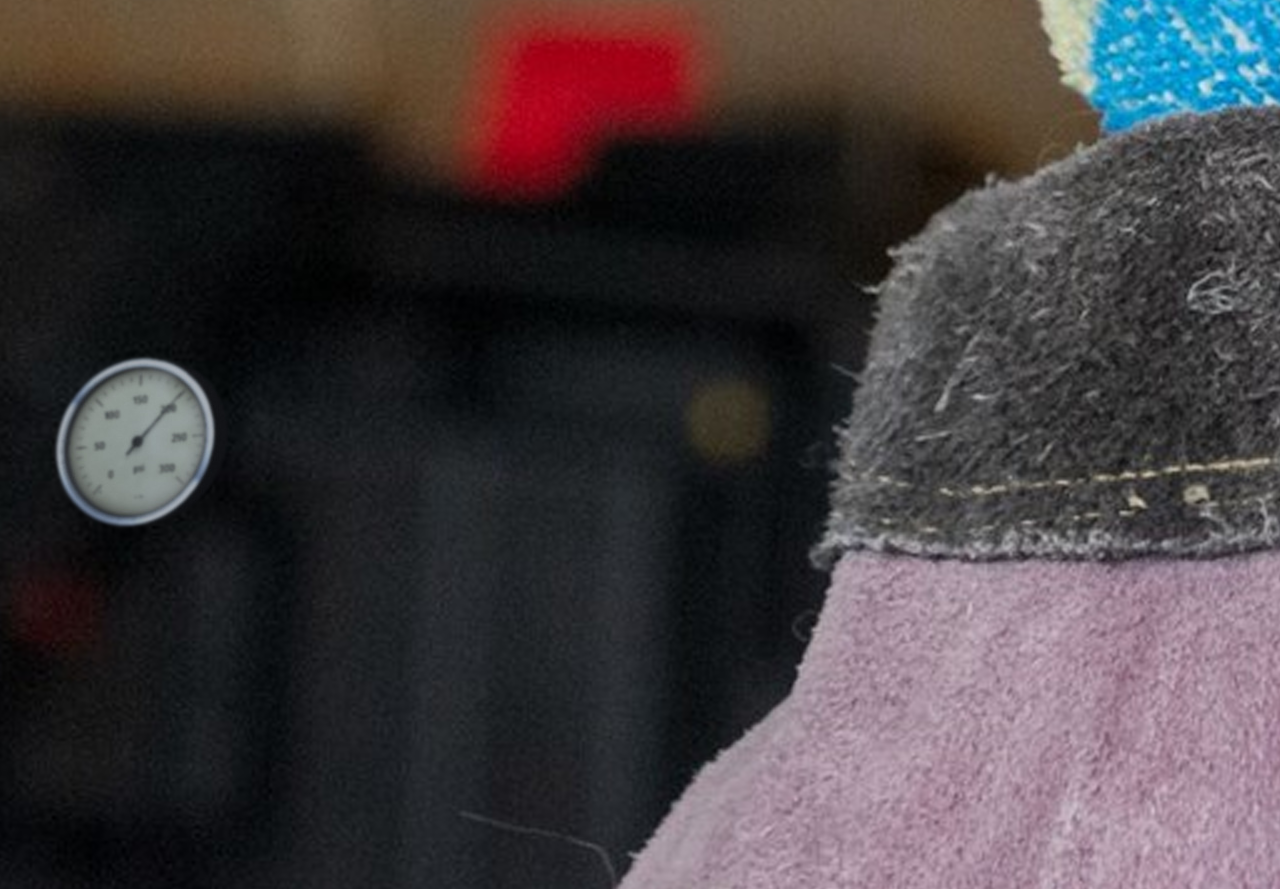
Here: 200 (psi)
